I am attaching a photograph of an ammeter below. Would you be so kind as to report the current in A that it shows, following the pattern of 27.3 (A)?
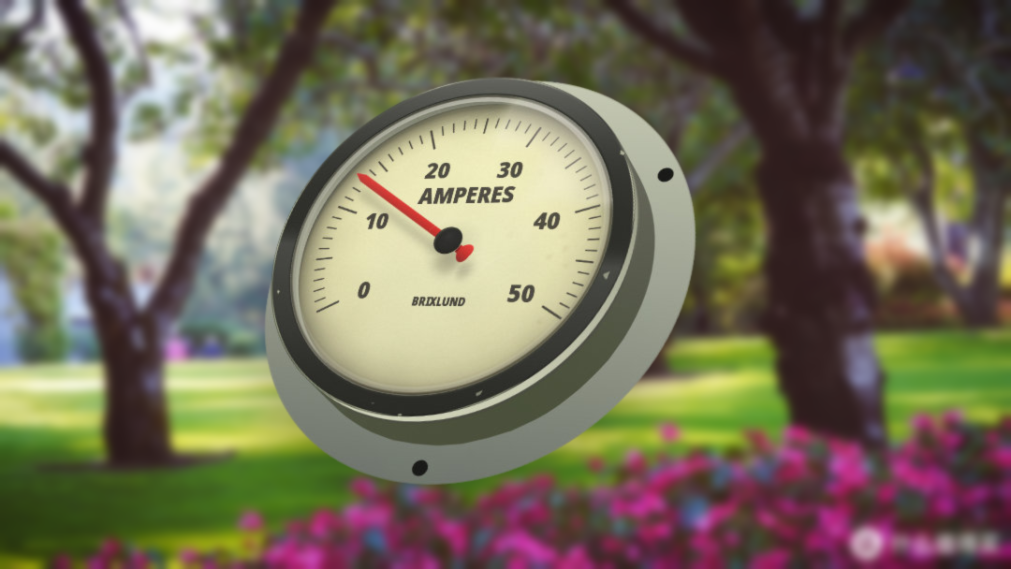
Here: 13 (A)
